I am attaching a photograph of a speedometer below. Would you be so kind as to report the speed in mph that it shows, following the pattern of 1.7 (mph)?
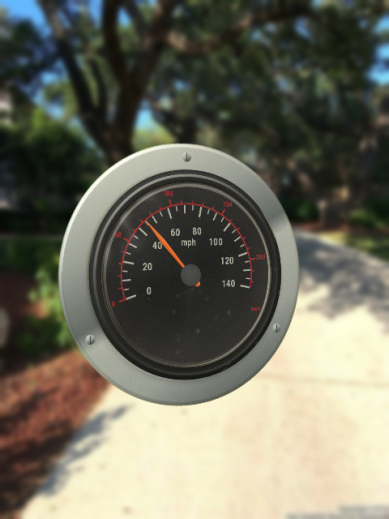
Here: 45 (mph)
